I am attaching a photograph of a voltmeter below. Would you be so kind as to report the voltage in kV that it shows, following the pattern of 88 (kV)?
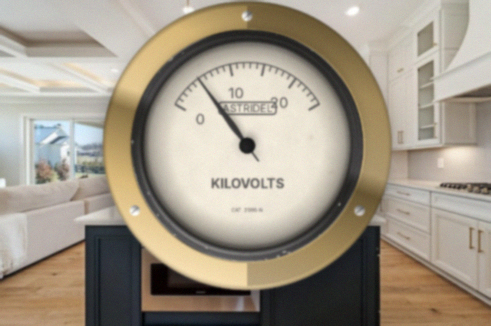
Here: 5 (kV)
